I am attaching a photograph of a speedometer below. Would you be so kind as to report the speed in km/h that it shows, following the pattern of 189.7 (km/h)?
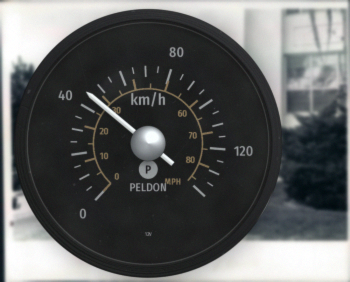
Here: 45 (km/h)
